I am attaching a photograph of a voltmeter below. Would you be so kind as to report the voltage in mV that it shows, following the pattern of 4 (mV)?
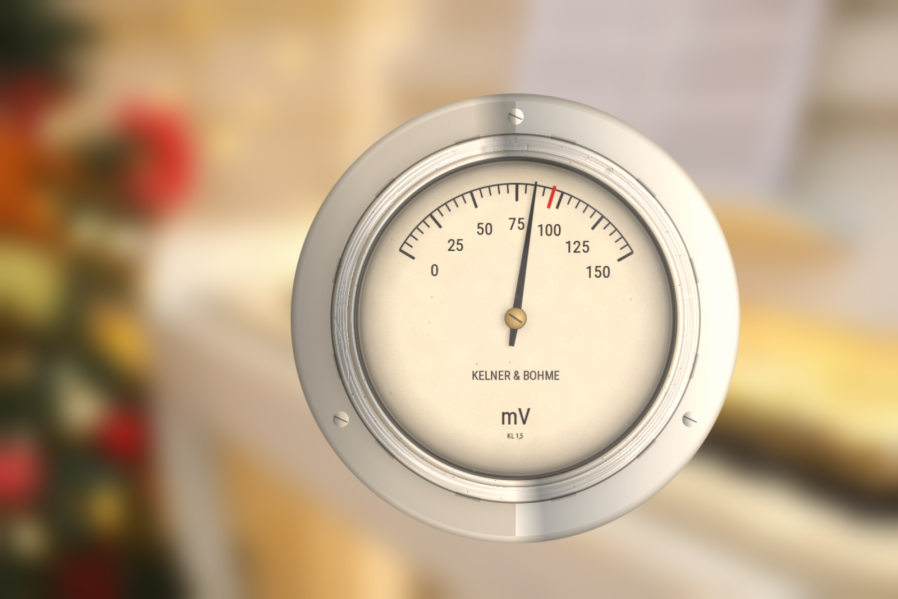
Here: 85 (mV)
